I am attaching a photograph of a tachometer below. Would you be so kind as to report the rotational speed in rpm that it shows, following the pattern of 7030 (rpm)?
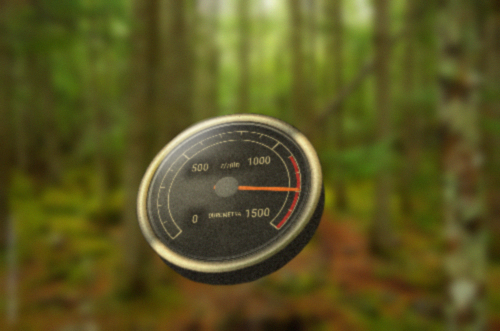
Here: 1300 (rpm)
